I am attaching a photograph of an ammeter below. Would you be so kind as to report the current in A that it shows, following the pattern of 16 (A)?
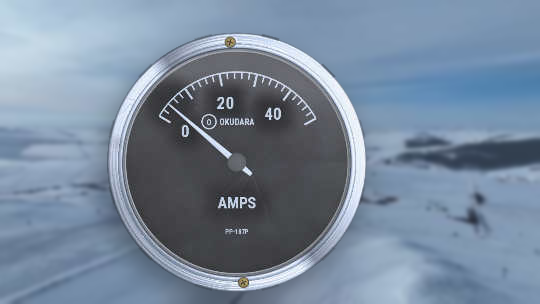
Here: 4 (A)
